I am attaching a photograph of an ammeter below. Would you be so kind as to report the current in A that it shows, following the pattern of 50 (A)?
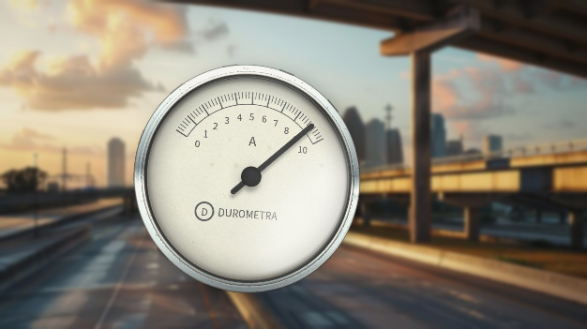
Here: 9 (A)
